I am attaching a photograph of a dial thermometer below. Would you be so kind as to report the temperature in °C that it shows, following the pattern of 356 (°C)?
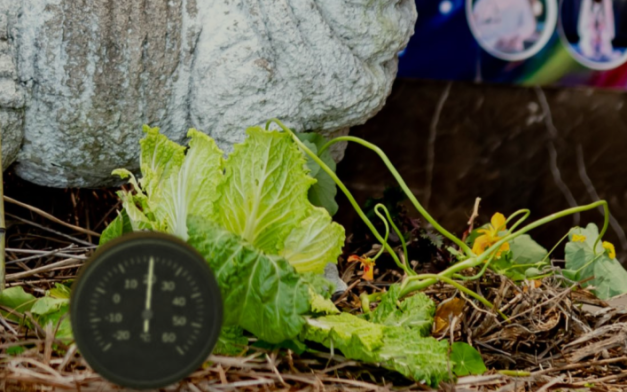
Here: 20 (°C)
